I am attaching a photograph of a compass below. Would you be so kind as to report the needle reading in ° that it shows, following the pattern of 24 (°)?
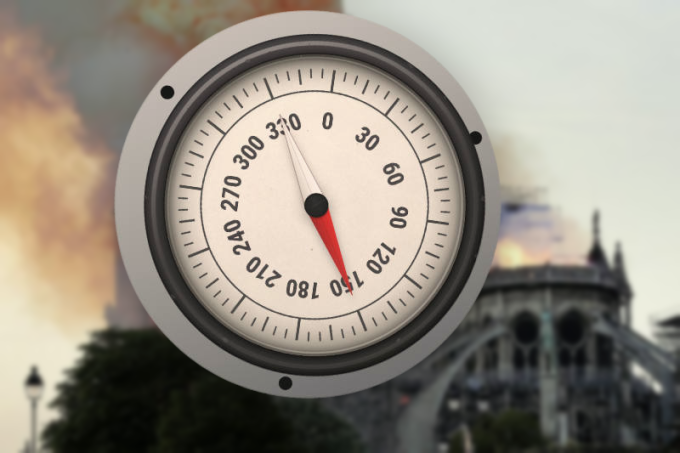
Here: 150 (°)
